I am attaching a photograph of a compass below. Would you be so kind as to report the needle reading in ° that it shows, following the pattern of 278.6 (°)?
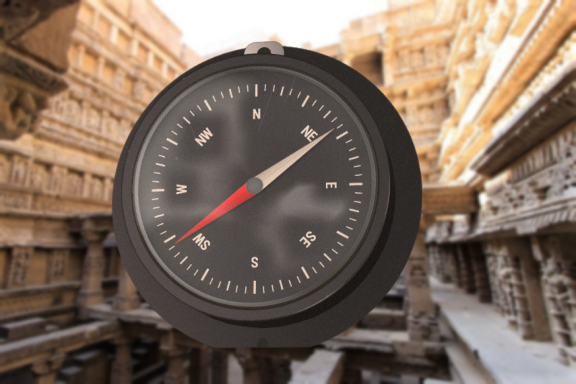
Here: 235 (°)
